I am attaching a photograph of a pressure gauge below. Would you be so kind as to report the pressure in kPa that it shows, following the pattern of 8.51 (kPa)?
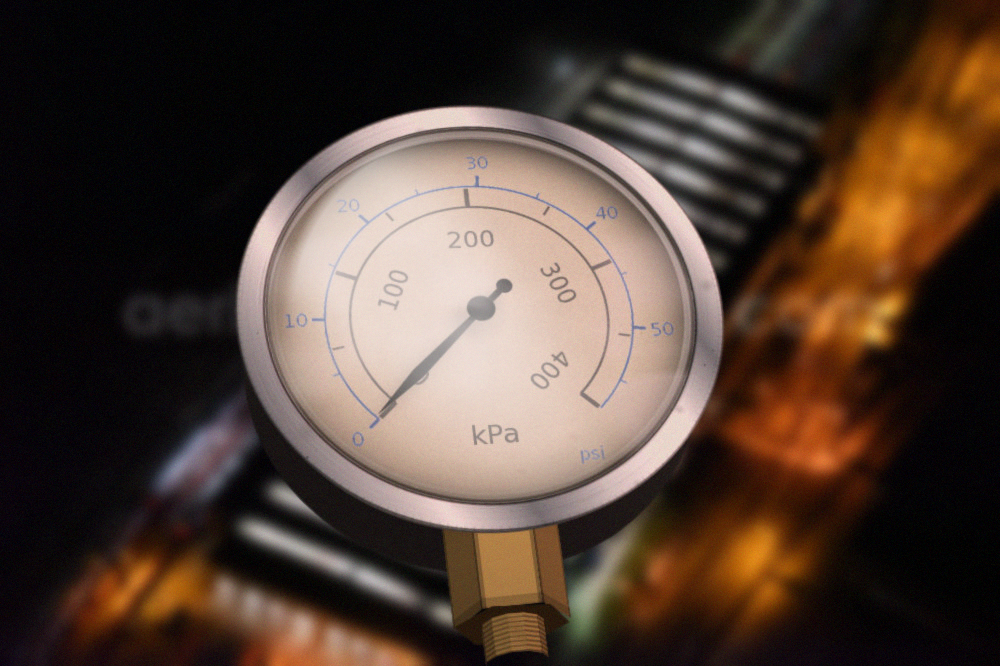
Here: 0 (kPa)
